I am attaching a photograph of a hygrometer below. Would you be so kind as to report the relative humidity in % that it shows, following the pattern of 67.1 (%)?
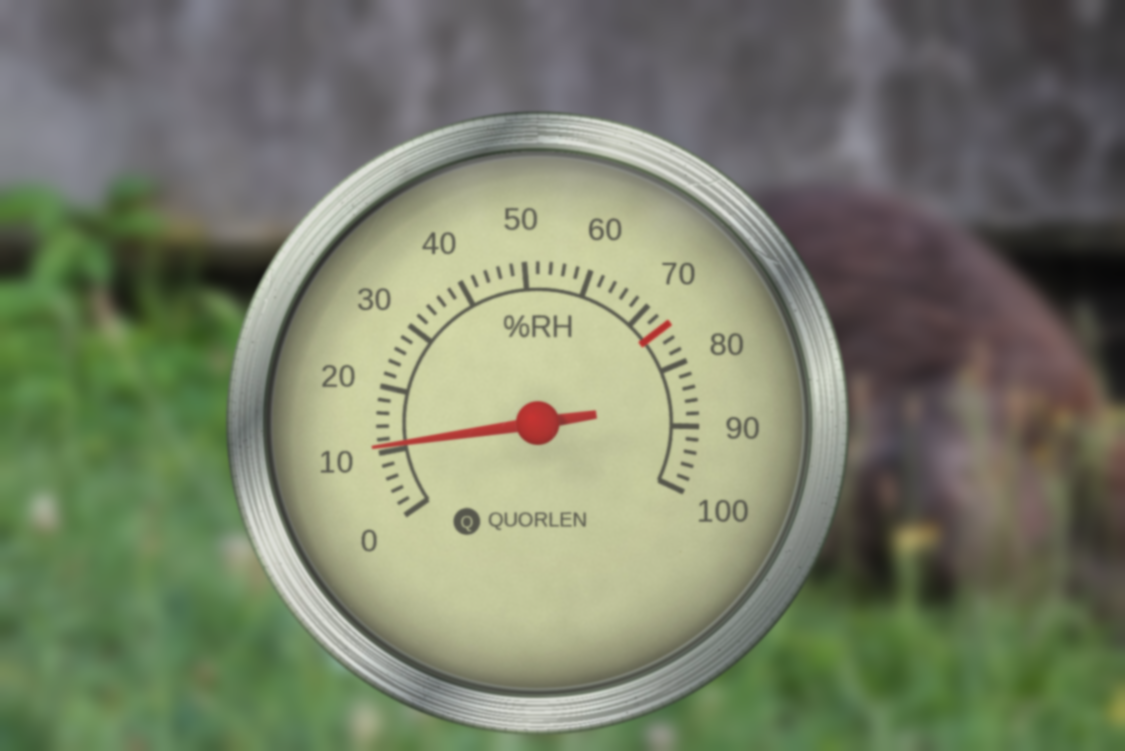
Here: 11 (%)
